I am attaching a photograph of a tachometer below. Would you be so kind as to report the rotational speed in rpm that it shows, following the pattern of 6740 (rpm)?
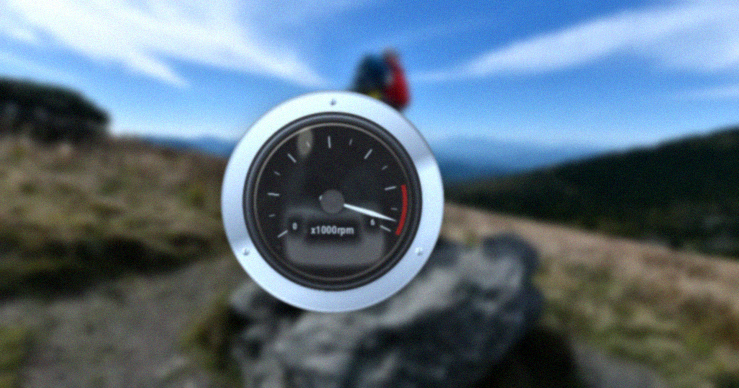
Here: 5750 (rpm)
